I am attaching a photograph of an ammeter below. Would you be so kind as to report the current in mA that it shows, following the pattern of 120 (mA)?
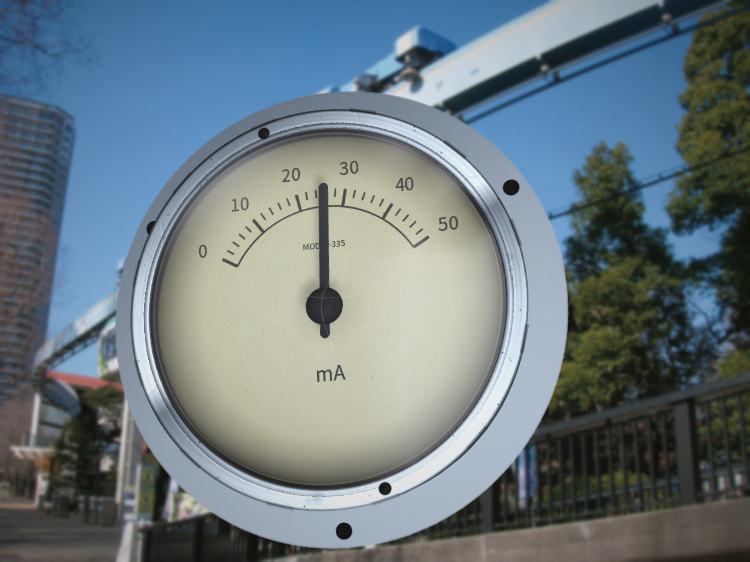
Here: 26 (mA)
